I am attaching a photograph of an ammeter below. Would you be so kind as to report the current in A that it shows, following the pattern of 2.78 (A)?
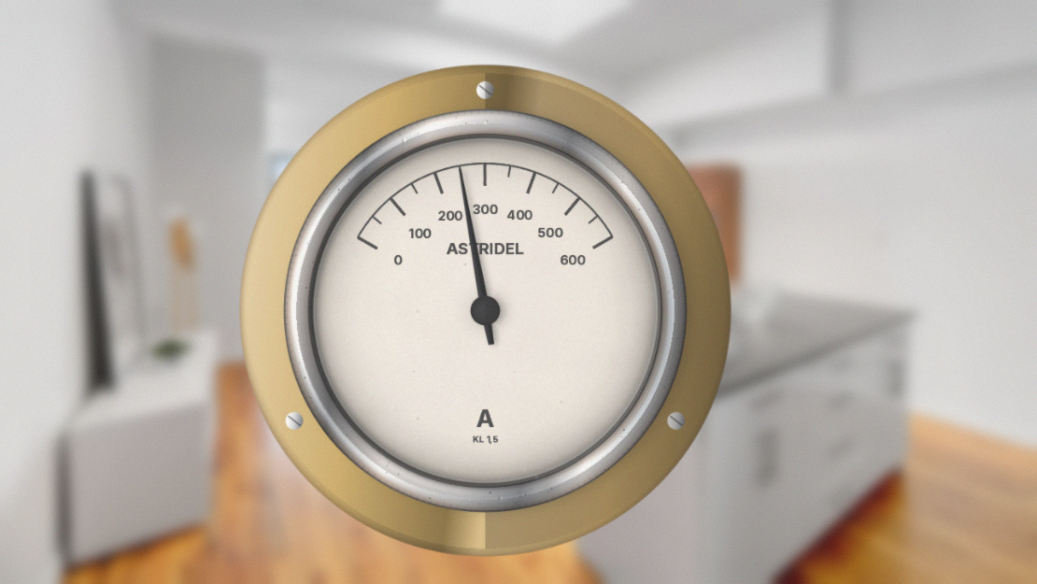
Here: 250 (A)
